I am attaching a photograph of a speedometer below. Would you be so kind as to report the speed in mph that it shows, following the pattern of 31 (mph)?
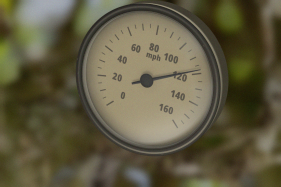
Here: 117.5 (mph)
